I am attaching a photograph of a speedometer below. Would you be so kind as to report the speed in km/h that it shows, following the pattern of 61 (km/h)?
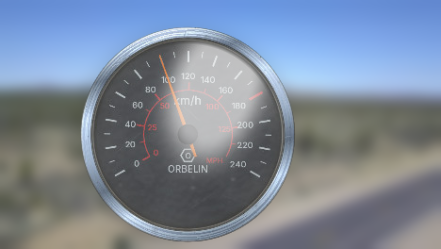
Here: 100 (km/h)
